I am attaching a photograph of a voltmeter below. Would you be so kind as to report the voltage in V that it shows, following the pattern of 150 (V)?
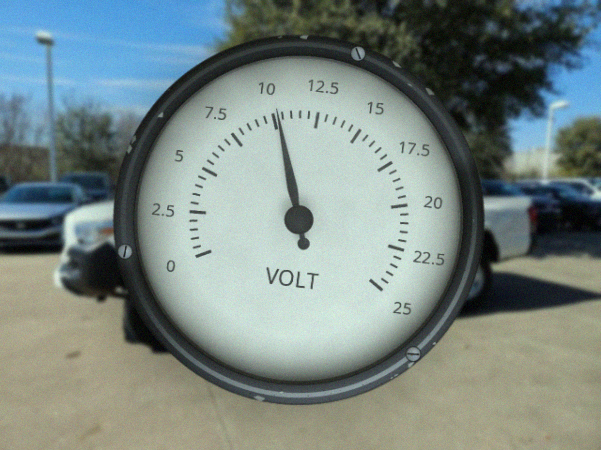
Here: 10.25 (V)
